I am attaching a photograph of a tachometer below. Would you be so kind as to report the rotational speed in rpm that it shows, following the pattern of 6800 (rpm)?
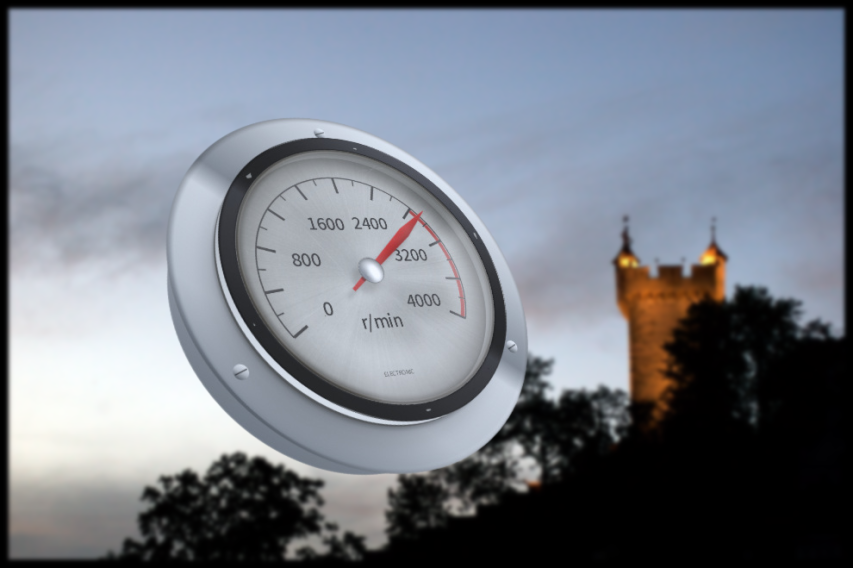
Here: 2900 (rpm)
